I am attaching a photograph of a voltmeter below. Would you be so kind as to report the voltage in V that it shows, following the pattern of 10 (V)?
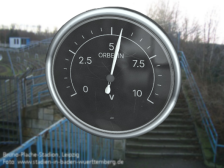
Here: 5.5 (V)
